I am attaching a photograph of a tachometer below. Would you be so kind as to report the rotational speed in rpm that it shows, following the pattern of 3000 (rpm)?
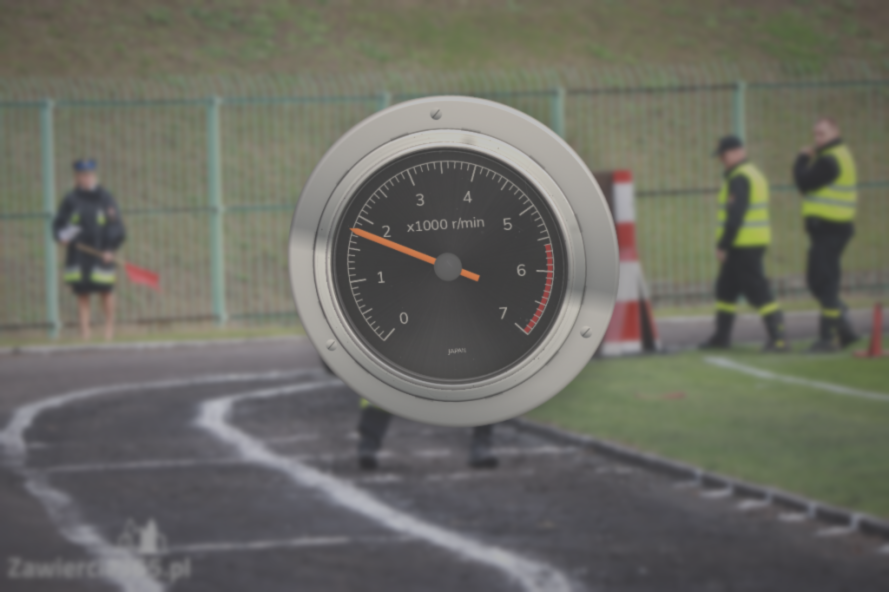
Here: 1800 (rpm)
